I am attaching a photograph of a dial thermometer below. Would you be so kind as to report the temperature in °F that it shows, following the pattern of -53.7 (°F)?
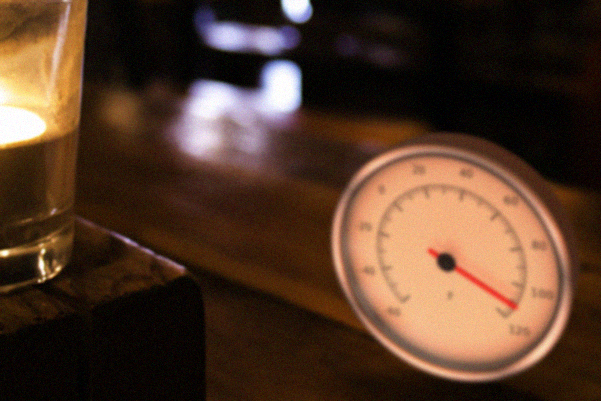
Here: 110 (°F)
